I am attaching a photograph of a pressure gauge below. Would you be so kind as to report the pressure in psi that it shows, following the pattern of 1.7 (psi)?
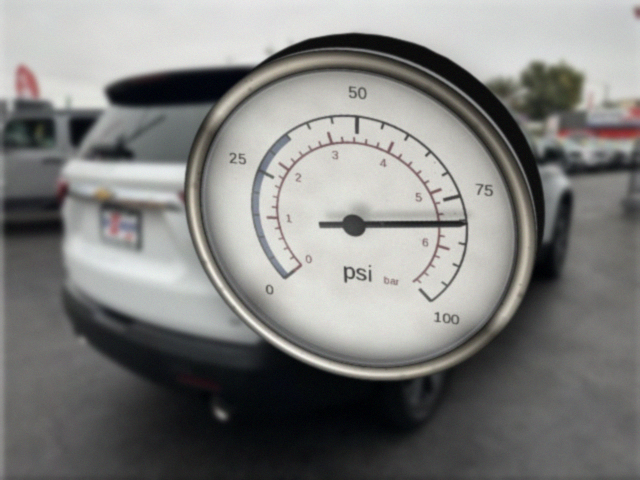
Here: 80 (psi)
